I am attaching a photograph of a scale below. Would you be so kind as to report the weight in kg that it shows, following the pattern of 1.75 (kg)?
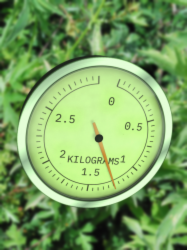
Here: 1.25 (kg)
